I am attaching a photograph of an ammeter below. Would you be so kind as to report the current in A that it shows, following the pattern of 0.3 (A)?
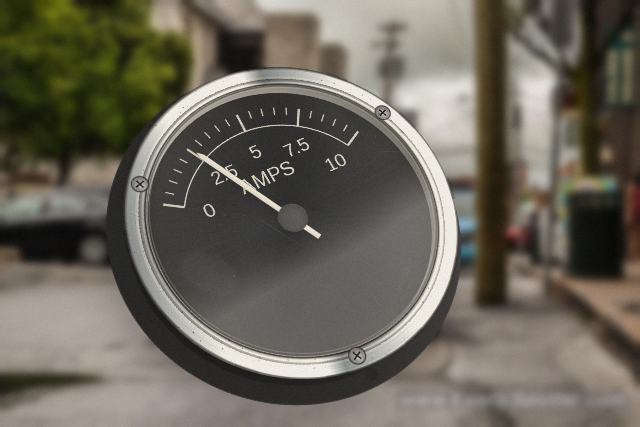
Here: 2.5 (A)
